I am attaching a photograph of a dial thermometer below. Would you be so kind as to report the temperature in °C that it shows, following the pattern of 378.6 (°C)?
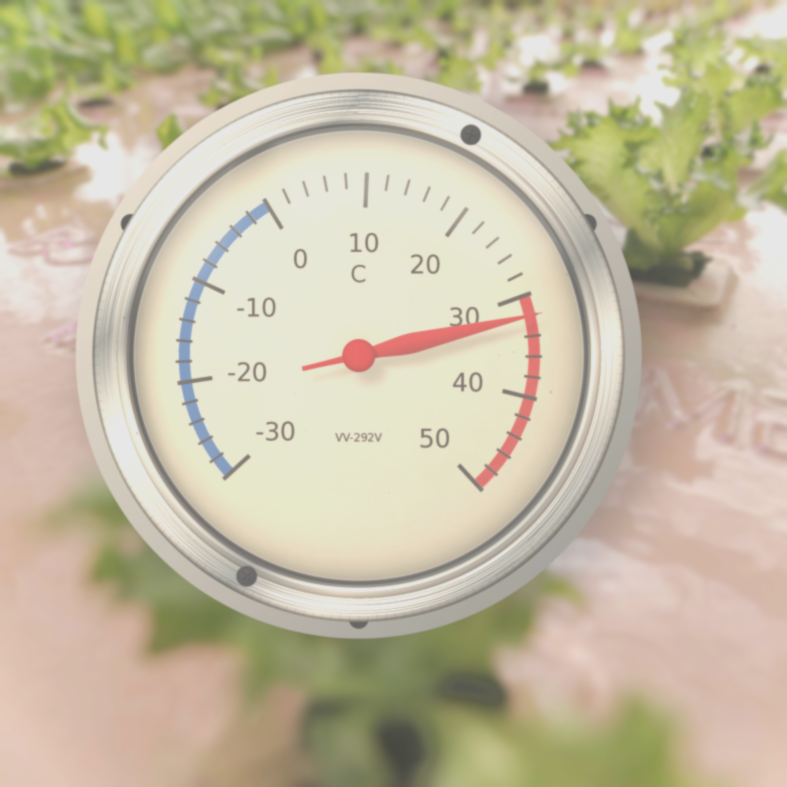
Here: 32 (°C)
